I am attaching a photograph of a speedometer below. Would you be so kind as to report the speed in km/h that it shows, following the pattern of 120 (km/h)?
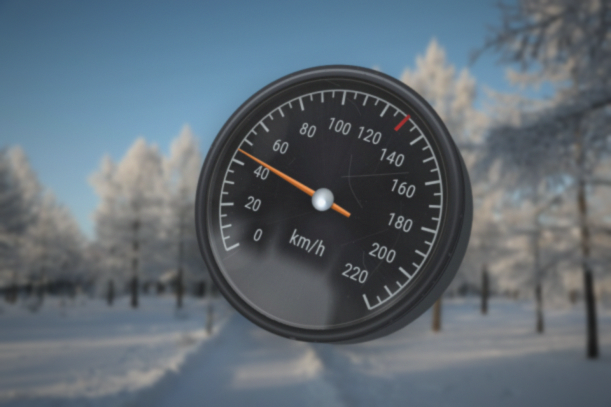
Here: 45 (km/h)
